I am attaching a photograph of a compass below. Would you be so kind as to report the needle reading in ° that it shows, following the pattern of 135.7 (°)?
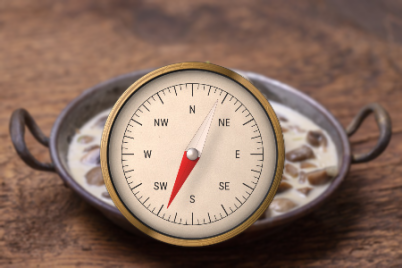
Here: 205 (°)
